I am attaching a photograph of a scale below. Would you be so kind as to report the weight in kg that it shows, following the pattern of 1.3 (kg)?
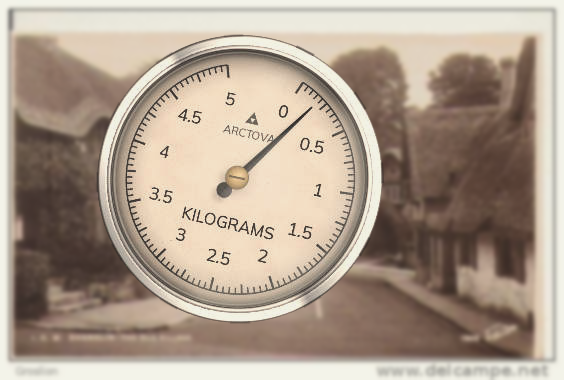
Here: 0.2 (kg)
